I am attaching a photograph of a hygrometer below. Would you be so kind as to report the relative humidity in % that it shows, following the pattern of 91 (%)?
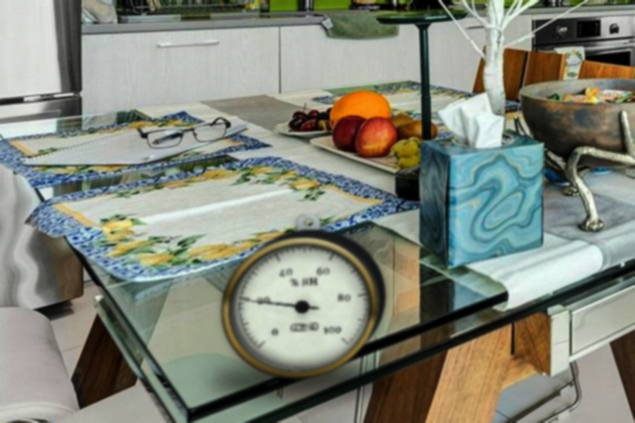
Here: 20 (%)
